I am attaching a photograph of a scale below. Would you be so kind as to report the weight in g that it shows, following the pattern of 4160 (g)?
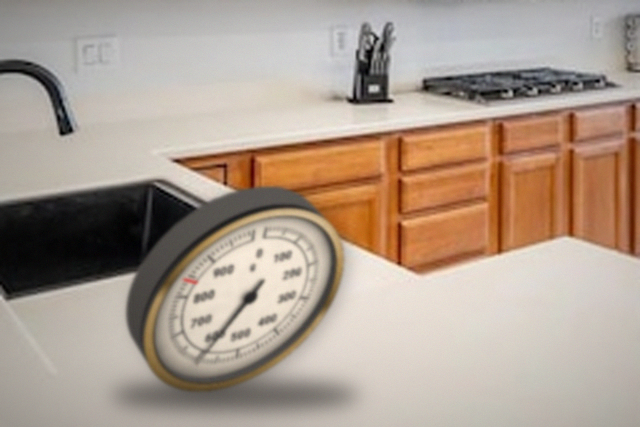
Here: 600 (g)
